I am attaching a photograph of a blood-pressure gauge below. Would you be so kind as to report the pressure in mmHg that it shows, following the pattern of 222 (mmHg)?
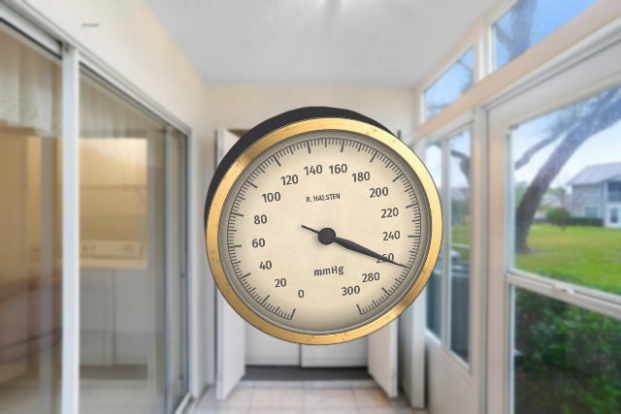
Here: 260 (mmHg)
